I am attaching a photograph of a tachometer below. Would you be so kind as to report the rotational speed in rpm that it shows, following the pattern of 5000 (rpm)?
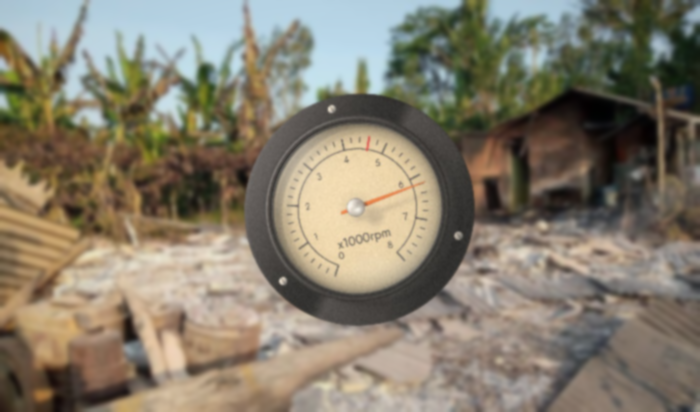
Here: 6200 (rpm)
